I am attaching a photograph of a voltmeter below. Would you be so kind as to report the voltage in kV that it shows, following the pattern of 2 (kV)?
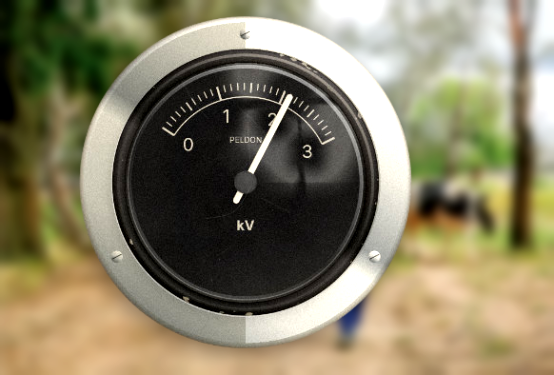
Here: 2.1 (kV)
